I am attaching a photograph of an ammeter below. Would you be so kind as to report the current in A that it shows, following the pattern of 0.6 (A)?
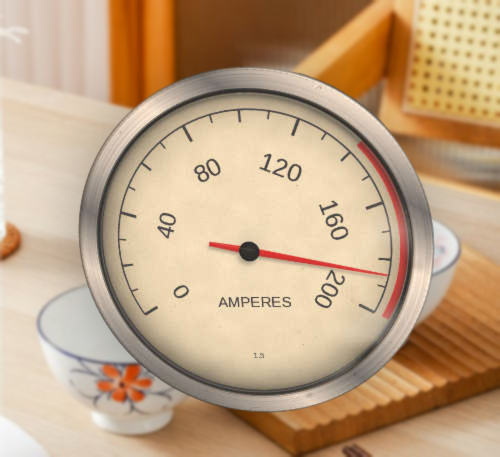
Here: 185 (A)
